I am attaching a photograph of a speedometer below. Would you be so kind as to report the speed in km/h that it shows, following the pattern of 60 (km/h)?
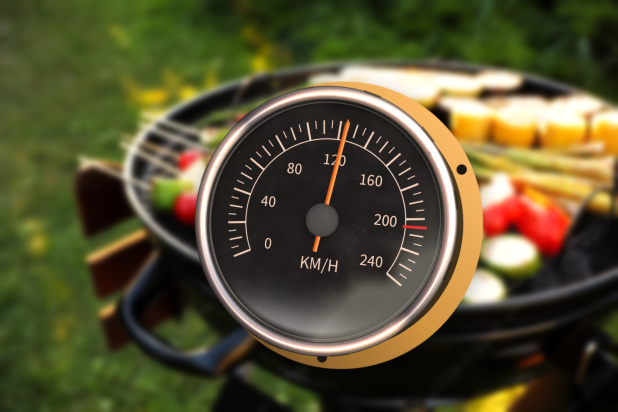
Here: 125 (km/h)
